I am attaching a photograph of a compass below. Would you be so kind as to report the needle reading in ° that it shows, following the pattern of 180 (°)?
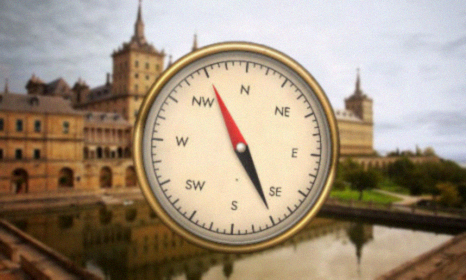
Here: 330 (°)
